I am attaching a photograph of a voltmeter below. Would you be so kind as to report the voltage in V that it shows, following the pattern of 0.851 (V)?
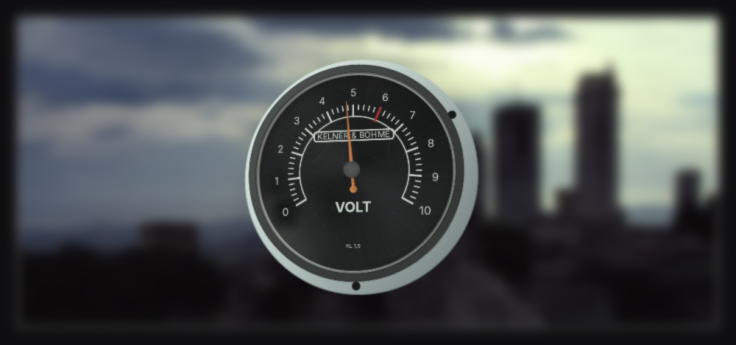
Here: 4.8 (V)
